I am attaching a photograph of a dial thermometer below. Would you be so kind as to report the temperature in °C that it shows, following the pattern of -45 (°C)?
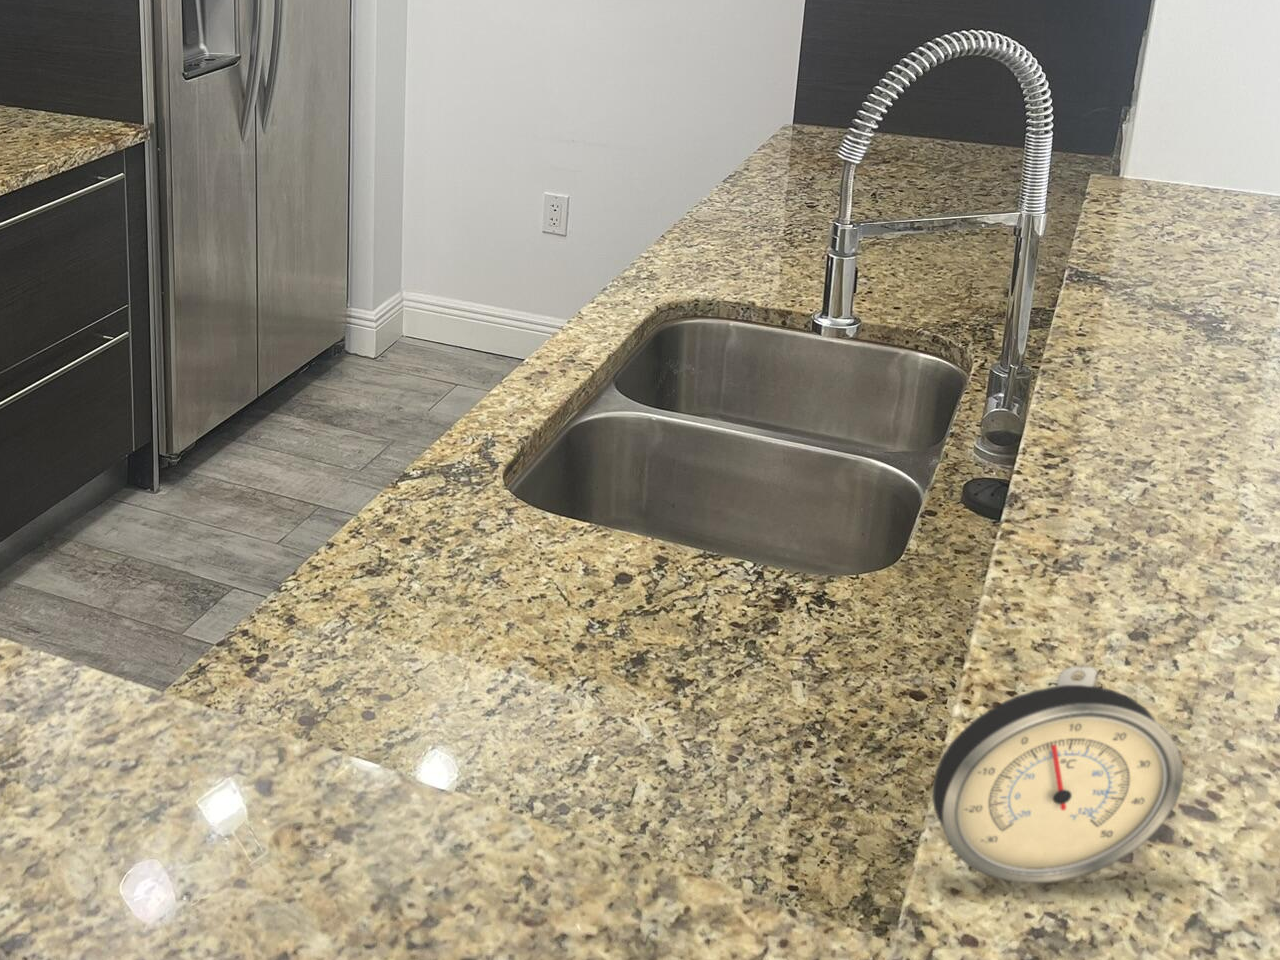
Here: 5 (°C)
